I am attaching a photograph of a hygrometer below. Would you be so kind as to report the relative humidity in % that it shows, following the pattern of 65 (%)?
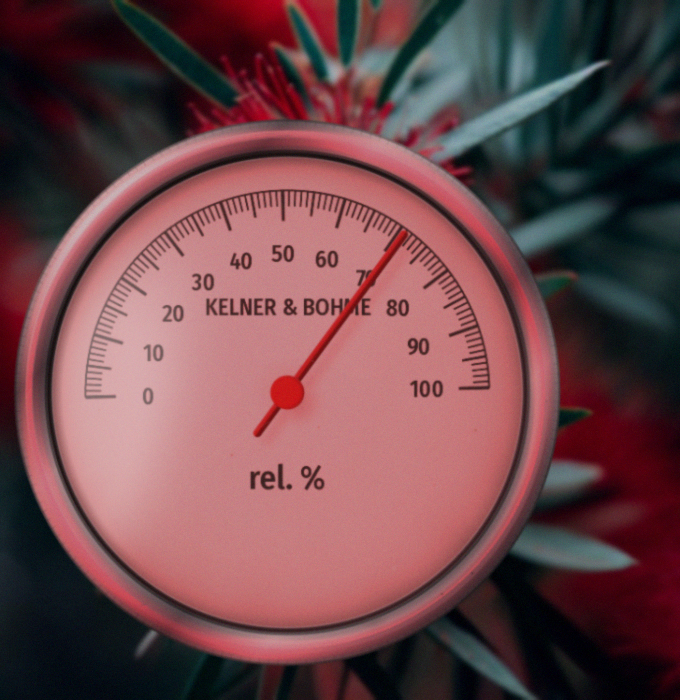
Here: 71 (%)
